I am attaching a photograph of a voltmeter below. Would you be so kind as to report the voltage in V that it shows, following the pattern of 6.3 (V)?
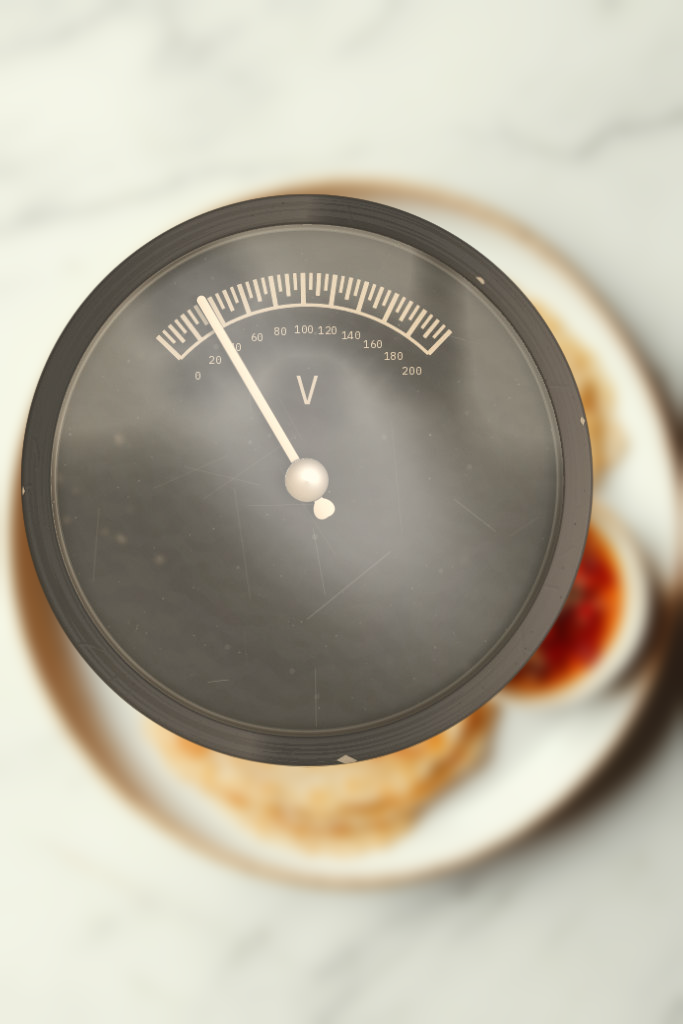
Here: 35 (V)
